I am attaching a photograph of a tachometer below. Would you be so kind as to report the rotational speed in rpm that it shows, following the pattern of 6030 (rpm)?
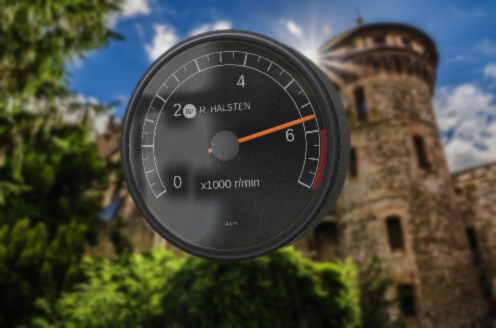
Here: 5750 (rpm)
